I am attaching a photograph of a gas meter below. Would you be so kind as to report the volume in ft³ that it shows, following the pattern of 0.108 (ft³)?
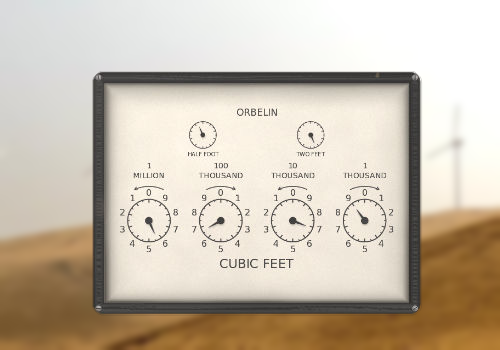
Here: 566900 (ft³)
